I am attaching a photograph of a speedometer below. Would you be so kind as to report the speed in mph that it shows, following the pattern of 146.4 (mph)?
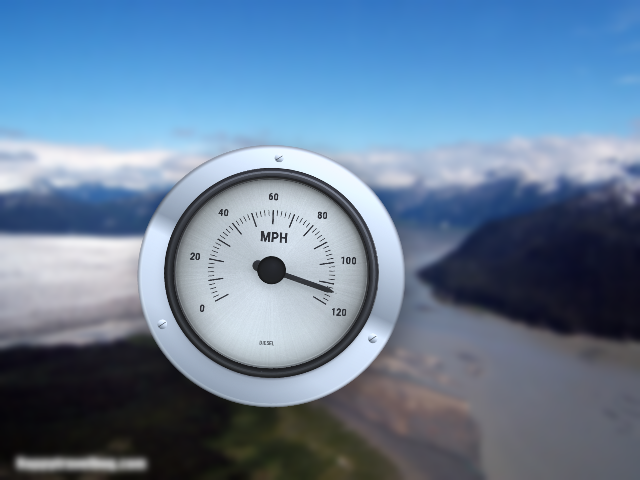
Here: 114 (mph)
